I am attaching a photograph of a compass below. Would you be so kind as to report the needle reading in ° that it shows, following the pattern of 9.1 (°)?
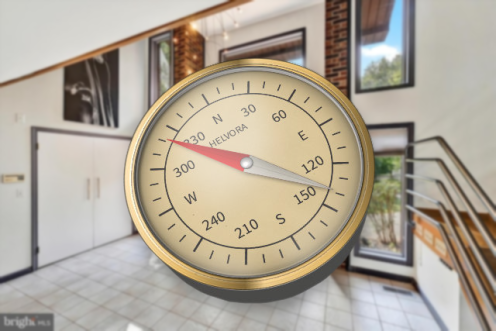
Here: 320 (°)
